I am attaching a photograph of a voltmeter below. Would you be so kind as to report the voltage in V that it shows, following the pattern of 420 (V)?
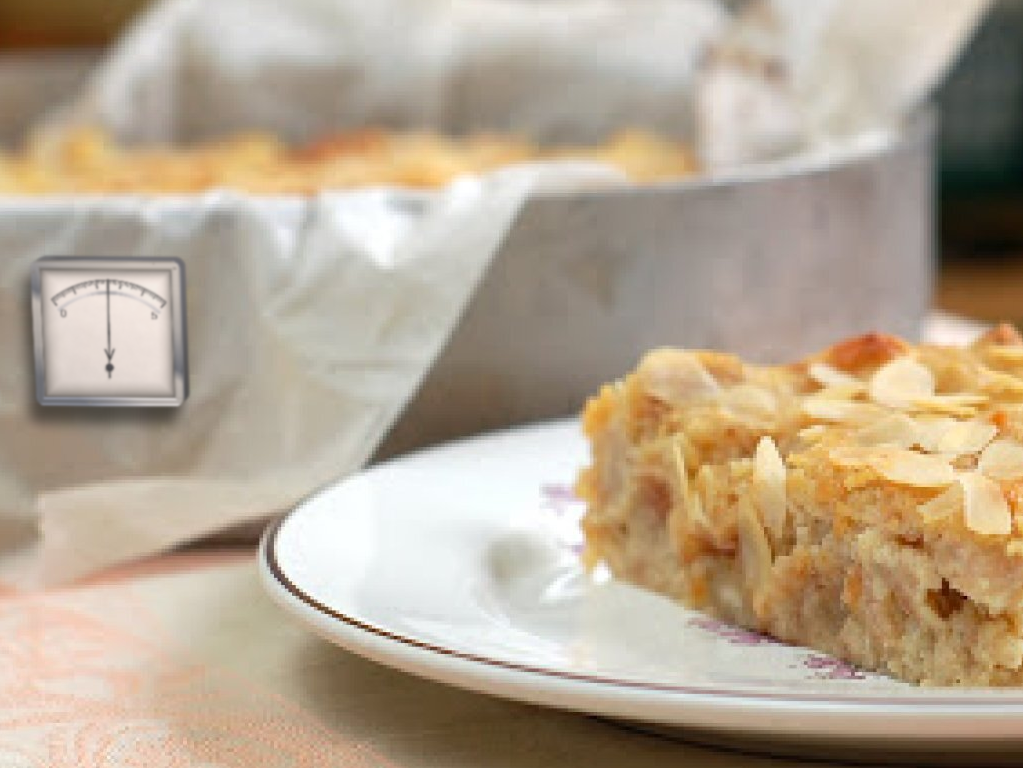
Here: 2.5 (V)
